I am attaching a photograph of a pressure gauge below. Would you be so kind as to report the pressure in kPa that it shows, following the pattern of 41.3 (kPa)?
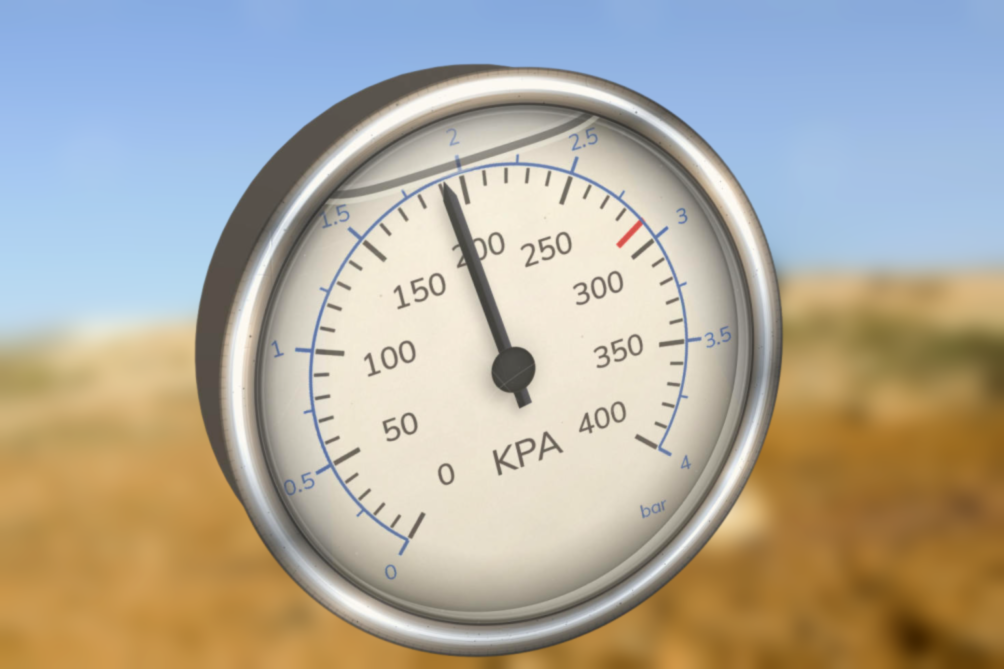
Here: 190 (kPa)
